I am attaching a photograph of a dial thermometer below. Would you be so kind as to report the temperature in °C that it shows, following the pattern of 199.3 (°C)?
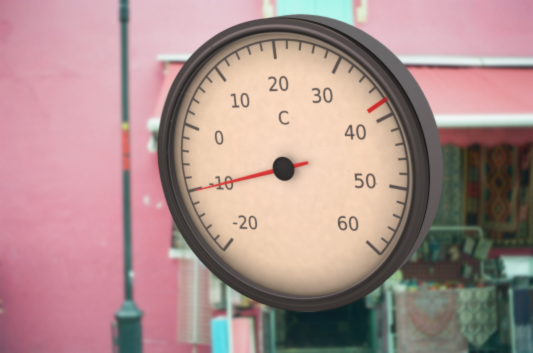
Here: -10 (°C)
